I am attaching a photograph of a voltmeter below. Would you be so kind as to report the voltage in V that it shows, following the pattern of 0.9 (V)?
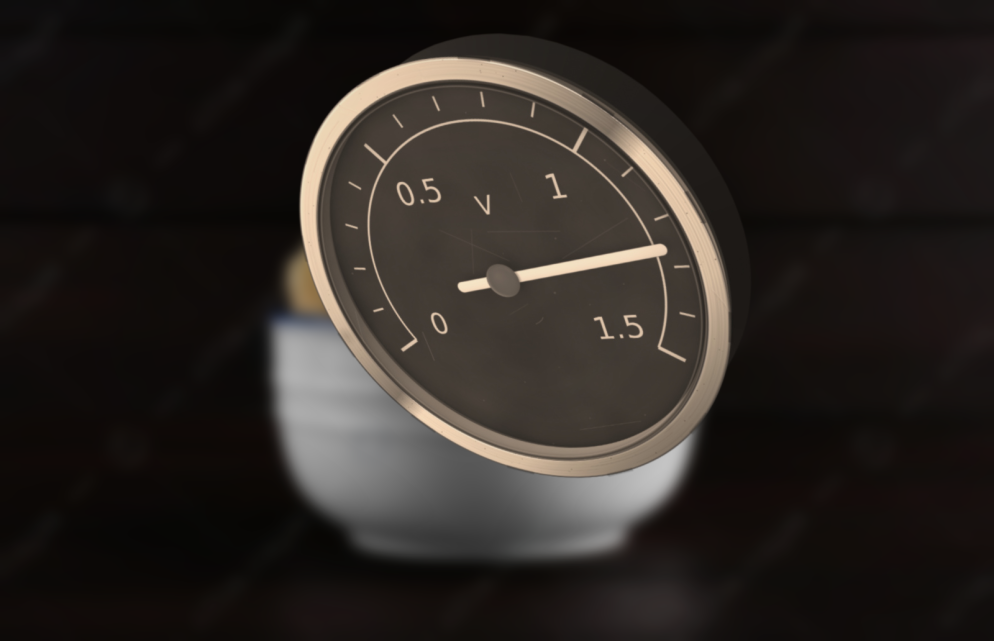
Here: 1.25 (V)
